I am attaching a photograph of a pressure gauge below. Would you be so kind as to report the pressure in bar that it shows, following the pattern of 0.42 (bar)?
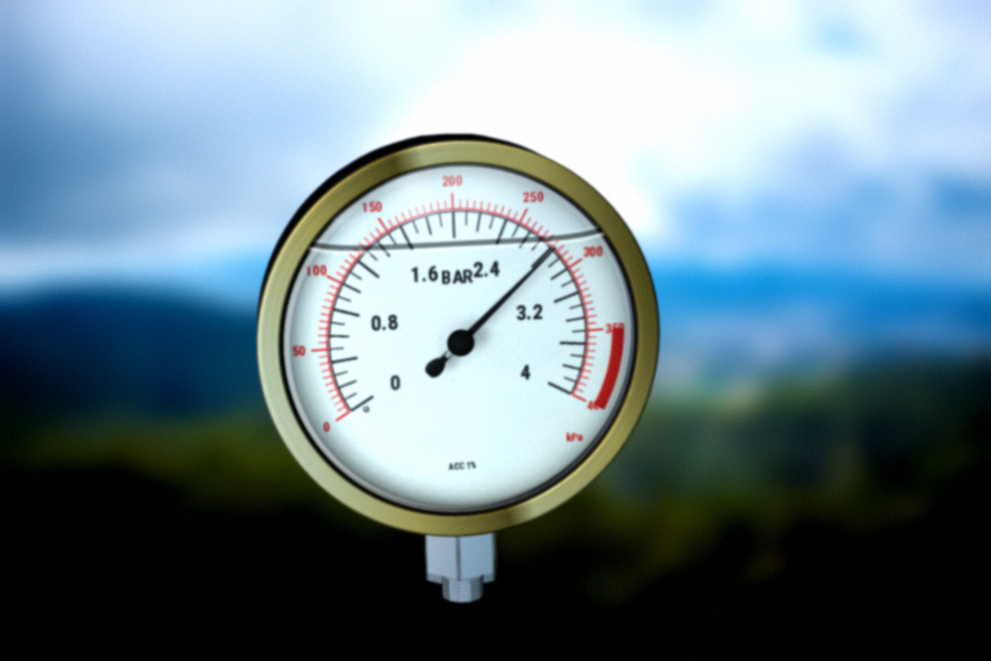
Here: 2.8 (bar)
